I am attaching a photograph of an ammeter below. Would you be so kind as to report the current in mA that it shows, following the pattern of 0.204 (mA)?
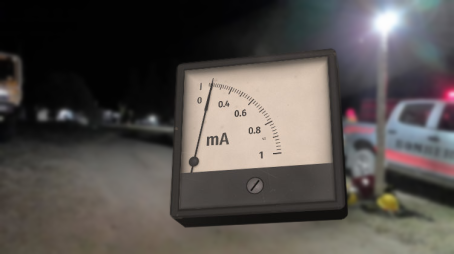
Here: 0.2 (mA)
